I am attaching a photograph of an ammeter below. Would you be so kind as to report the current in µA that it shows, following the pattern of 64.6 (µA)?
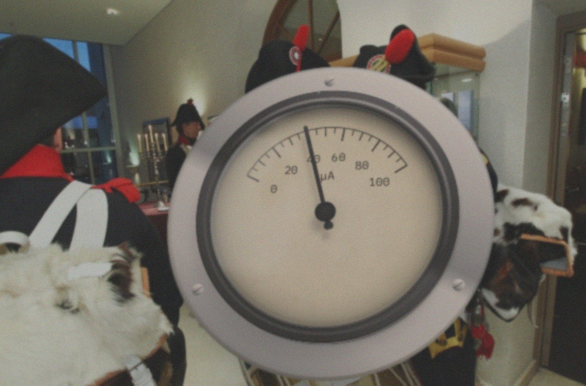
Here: 40 (µA)
